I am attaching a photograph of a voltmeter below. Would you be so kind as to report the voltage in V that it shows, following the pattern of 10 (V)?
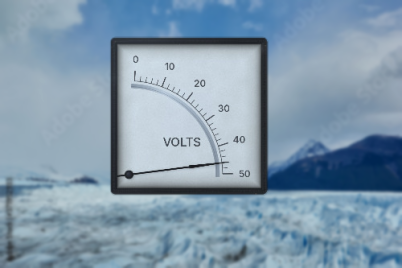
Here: 46 (V)
